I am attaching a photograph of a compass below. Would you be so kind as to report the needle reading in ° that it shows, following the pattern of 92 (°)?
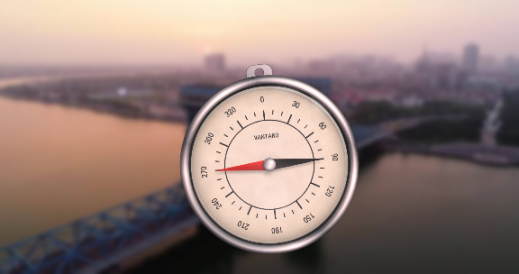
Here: 270 (°)
